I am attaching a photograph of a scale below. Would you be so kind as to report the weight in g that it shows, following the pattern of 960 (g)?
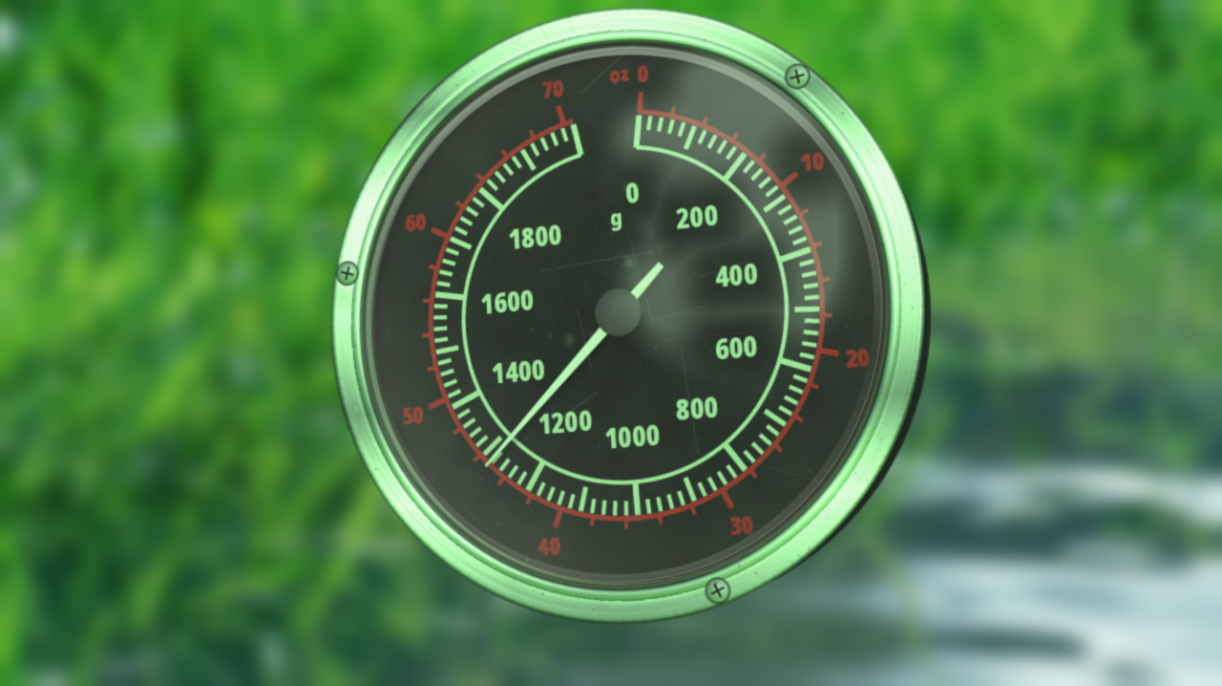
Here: 1280 (g)
